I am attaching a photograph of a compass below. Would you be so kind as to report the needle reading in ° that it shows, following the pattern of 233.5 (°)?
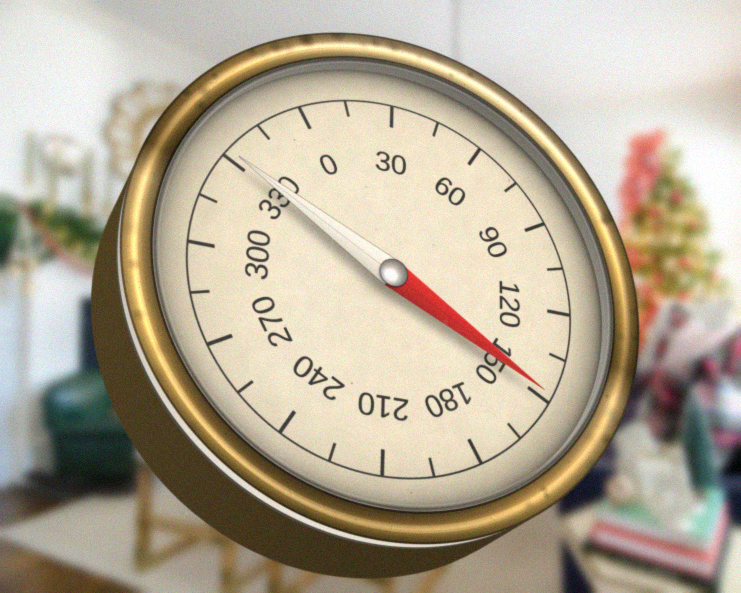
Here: 150 (°)
